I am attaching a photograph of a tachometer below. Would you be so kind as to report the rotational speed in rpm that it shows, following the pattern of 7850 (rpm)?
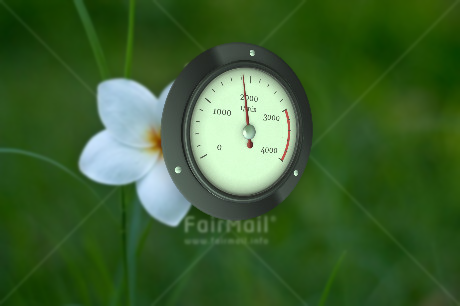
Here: 1800 (rpm)
